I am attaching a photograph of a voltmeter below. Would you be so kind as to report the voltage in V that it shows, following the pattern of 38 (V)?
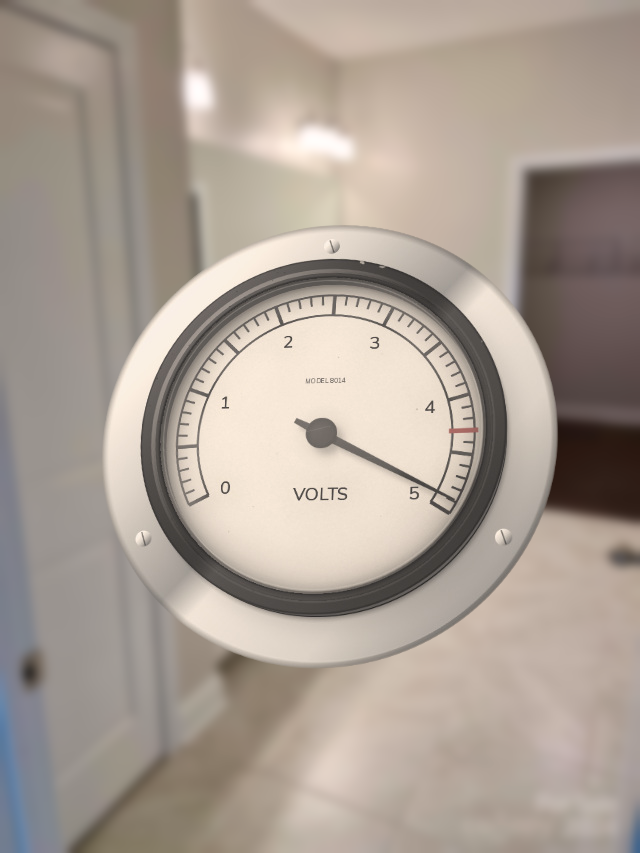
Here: 4.9 (V)
